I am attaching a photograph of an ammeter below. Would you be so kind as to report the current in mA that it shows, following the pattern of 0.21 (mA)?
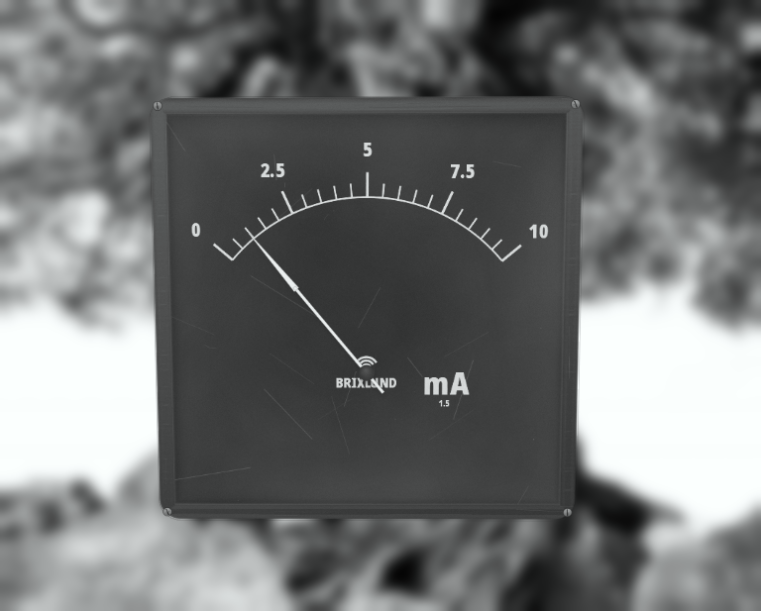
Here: 1 (mA)
